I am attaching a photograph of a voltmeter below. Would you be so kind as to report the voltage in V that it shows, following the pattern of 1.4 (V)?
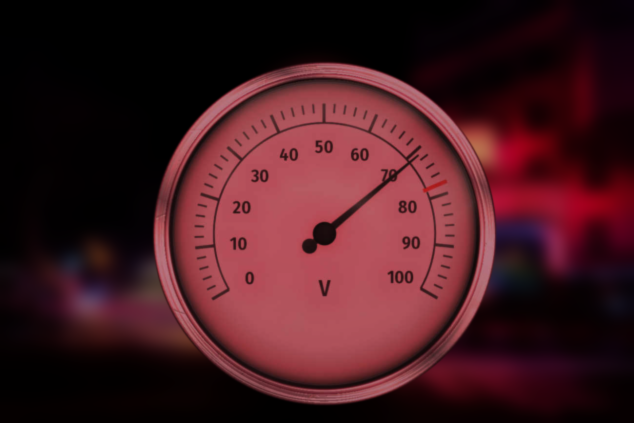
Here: 71 (V)
